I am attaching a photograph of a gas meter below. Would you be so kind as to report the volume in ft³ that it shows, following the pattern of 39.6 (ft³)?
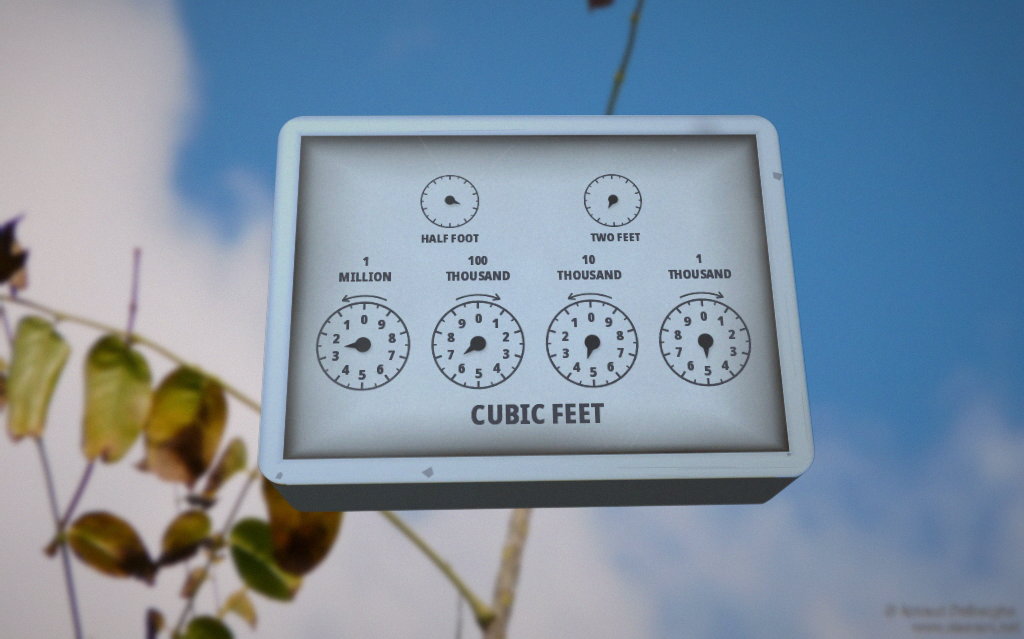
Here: 264500 (ft³)
